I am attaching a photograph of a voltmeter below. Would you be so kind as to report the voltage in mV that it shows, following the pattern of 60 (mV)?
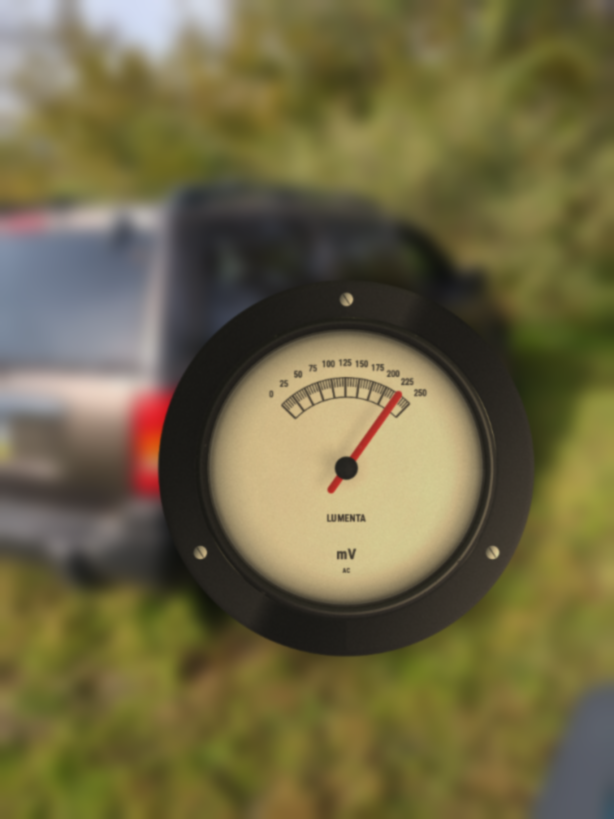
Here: 225 (mV)
